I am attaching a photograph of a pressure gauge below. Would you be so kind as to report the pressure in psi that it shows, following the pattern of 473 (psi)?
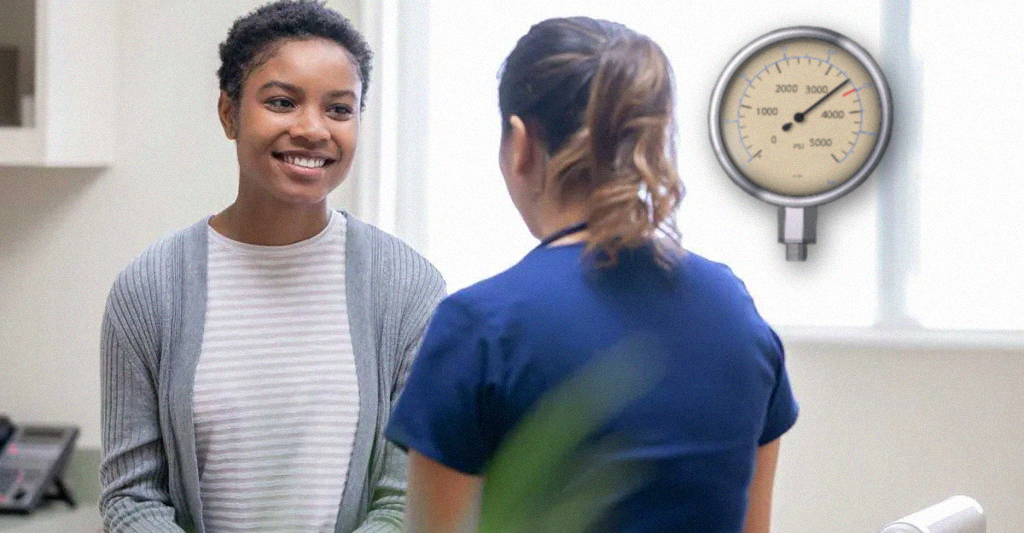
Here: 3400 (psi)
